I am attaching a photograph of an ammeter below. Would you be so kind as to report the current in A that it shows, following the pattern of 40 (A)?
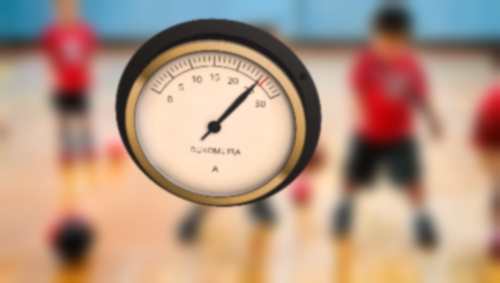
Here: 25 (A)
